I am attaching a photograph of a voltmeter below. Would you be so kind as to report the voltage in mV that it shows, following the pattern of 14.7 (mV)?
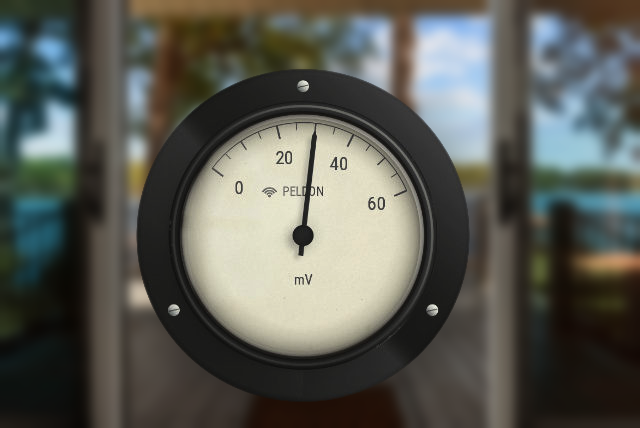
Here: 30 (mV)
